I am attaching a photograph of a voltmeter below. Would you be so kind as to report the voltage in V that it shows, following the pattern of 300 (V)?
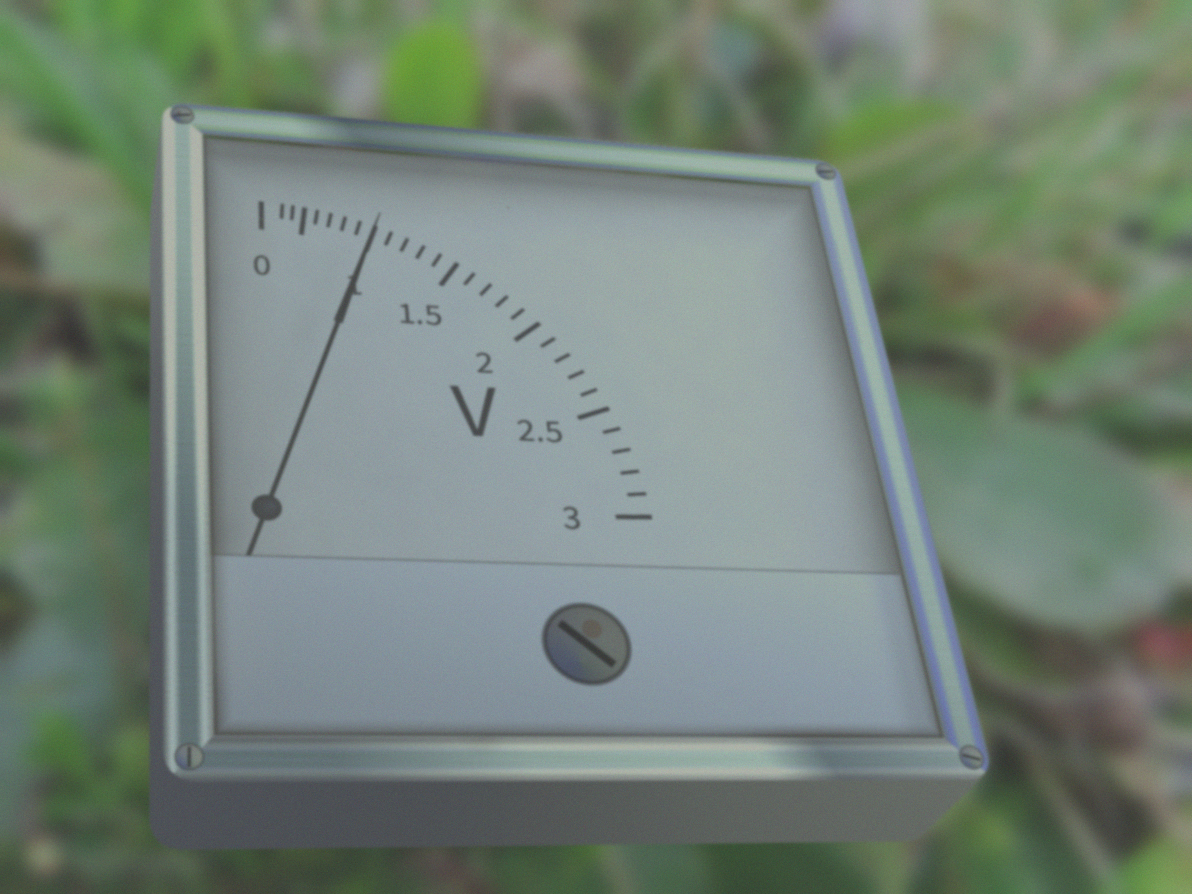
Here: 1 (V)
